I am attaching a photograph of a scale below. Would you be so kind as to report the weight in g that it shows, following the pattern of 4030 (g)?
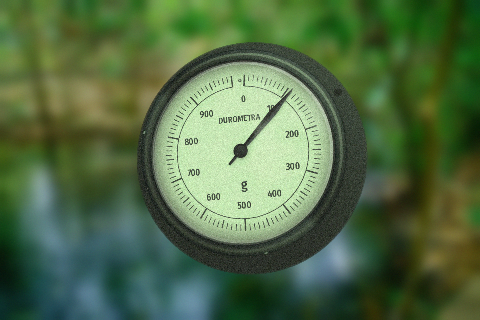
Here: 110 (g)
